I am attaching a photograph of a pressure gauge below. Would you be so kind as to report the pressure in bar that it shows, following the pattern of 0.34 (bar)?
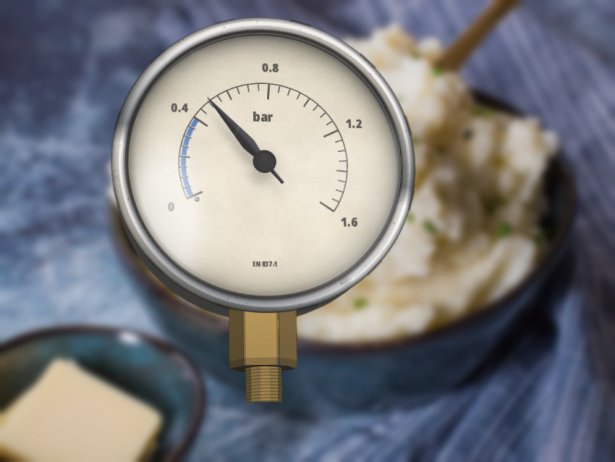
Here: 0.5 (bar)
